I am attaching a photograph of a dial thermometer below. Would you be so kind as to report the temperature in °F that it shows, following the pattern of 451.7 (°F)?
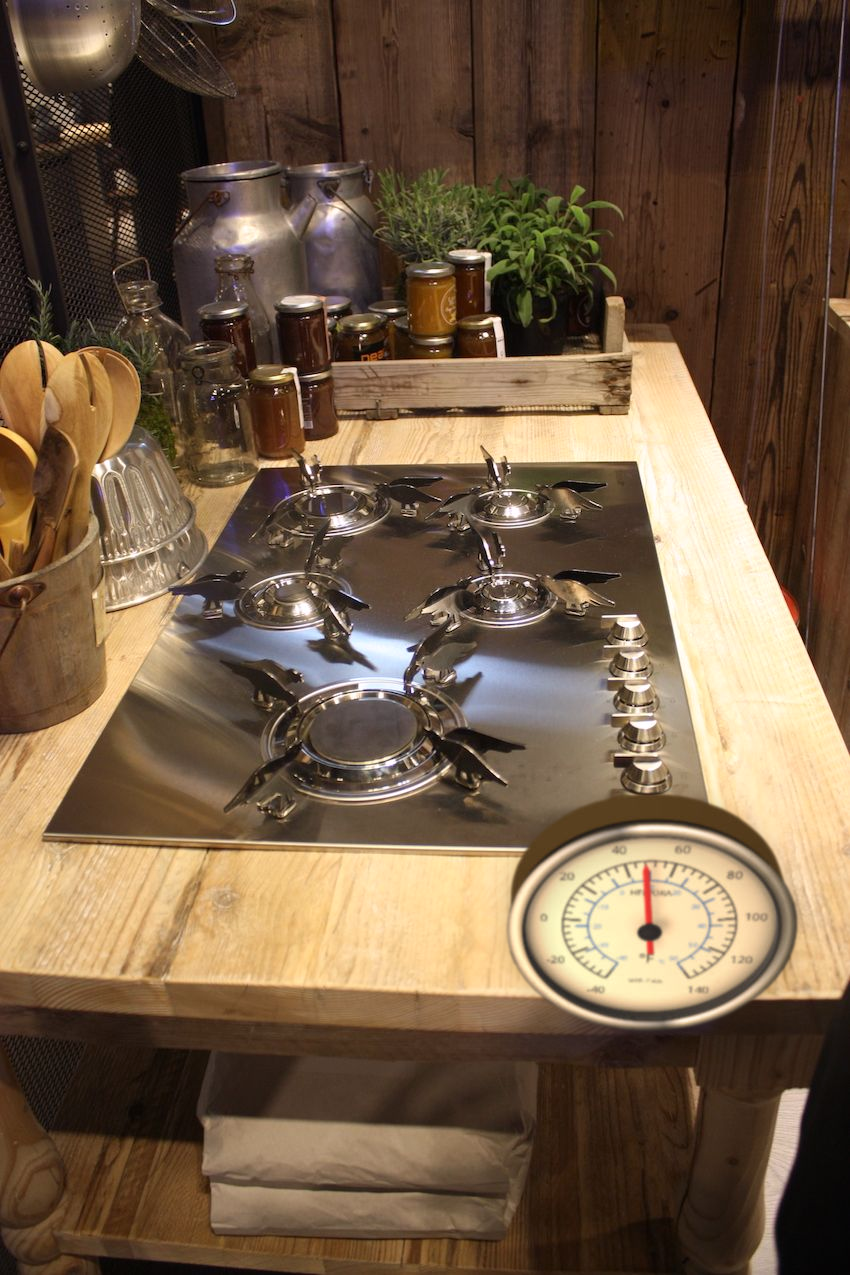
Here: 48 (°F)
